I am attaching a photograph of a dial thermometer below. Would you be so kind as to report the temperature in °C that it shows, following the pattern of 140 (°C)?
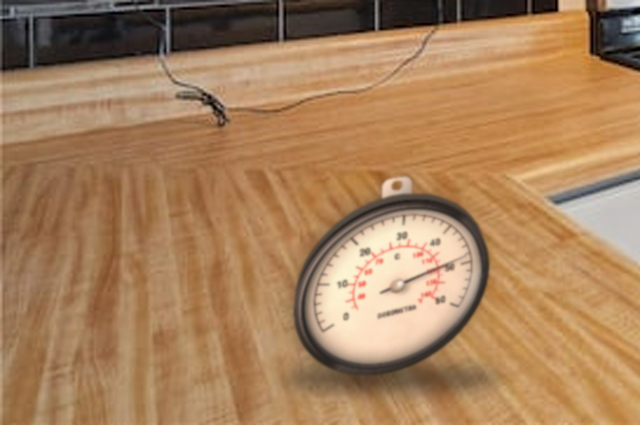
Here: 48 (°C)
